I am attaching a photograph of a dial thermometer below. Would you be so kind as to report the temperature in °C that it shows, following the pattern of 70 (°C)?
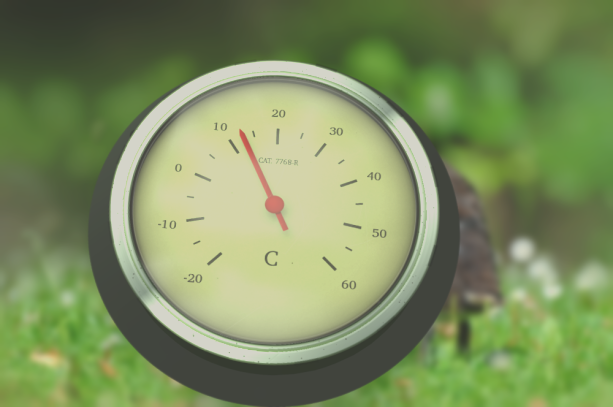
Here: 12.5 (°C)
